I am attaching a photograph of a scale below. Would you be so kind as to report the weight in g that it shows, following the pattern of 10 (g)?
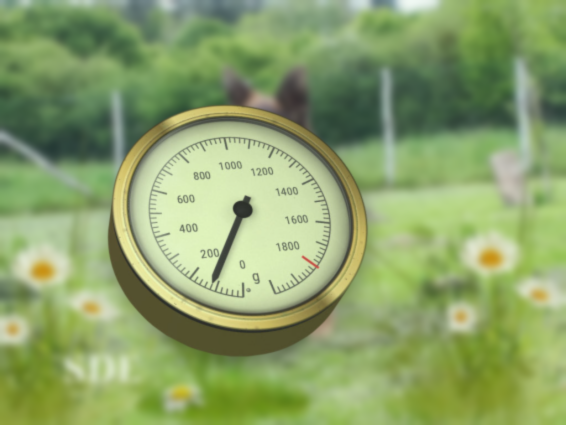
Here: 120 (g)
